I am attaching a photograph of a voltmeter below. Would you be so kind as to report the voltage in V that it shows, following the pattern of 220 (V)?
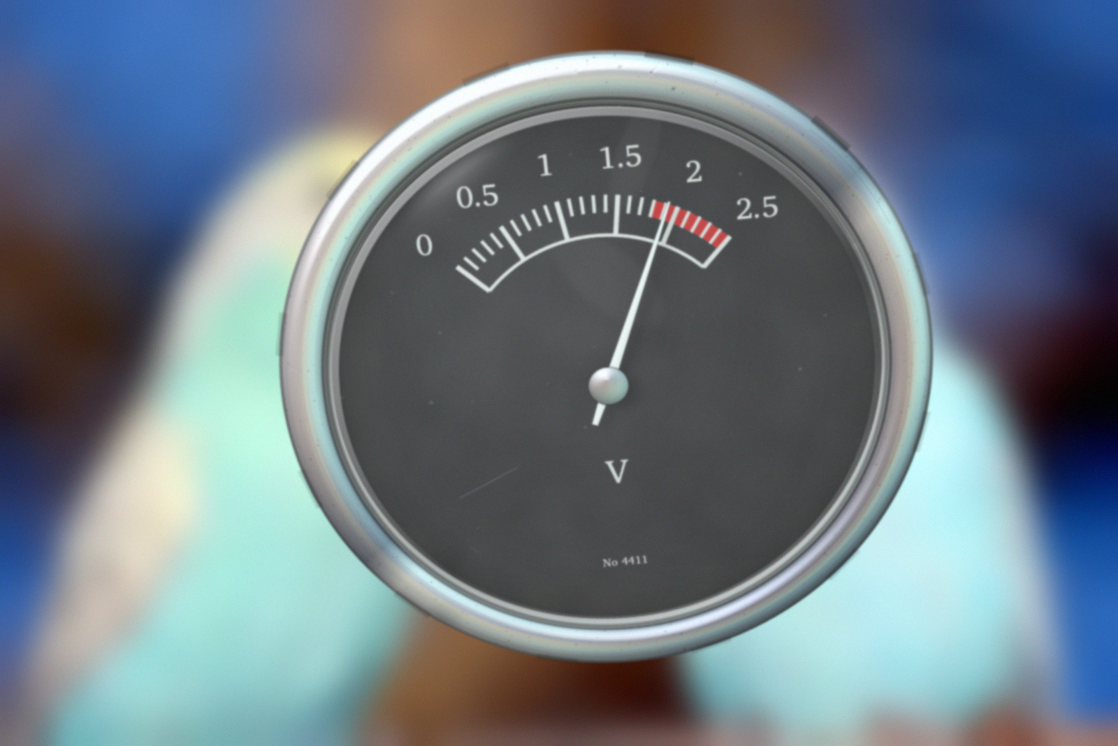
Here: 1.9 (V)
